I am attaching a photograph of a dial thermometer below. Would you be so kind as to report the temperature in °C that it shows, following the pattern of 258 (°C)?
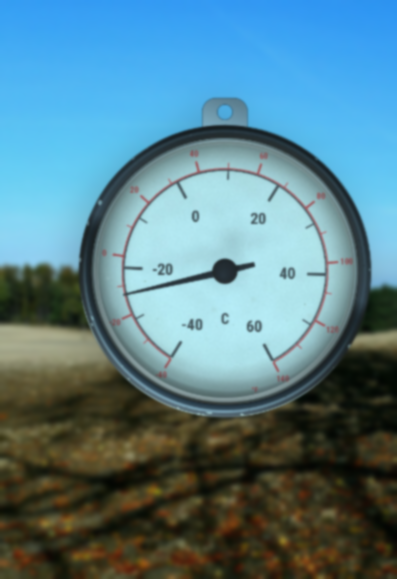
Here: -25 (°C)
